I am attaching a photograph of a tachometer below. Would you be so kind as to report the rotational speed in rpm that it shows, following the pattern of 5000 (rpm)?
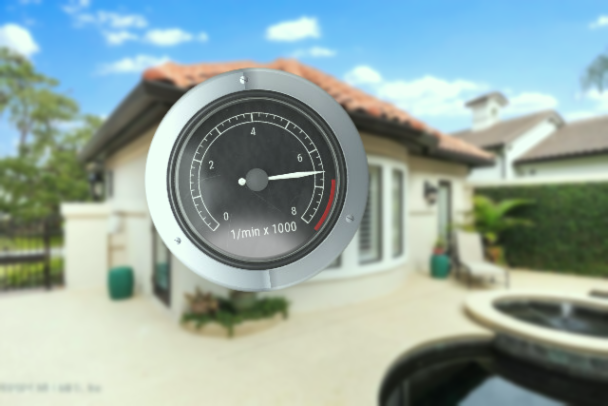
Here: 6600 (rpm)
